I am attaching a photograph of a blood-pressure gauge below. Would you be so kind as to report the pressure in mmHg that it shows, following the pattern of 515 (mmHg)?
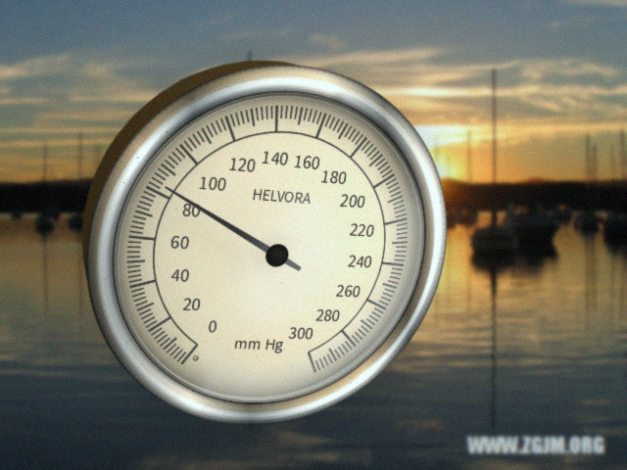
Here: 84 (mmHg)
